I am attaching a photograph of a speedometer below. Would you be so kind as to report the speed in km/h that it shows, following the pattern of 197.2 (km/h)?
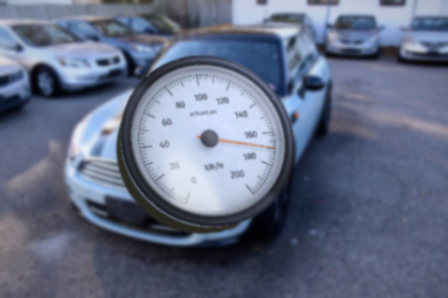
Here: 170 (km/h)
